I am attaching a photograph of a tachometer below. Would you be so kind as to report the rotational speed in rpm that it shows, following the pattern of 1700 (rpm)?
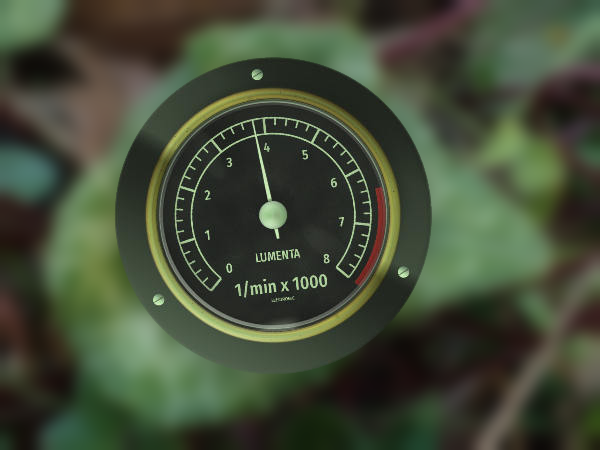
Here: 3800 (rpm)
